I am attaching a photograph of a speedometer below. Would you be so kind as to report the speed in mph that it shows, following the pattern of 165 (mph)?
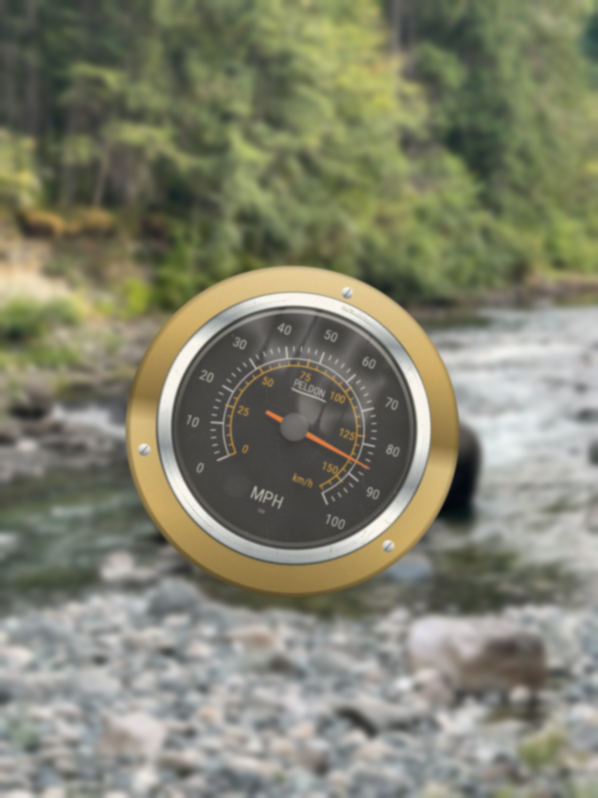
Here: 86 (mph)
